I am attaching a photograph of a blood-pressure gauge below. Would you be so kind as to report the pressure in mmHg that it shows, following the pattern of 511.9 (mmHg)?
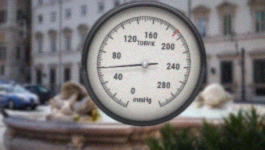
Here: 60 (mmHg)
